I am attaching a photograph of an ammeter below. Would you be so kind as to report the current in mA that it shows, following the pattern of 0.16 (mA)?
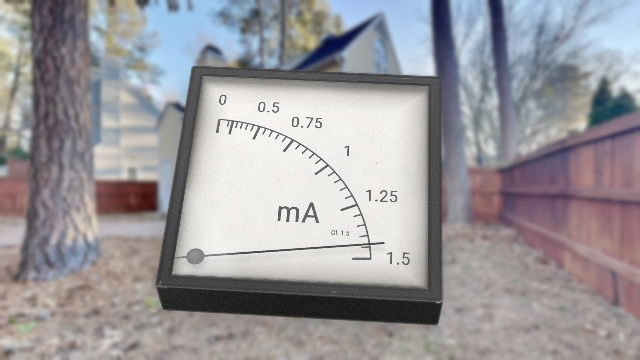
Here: 1.45 (mA)
